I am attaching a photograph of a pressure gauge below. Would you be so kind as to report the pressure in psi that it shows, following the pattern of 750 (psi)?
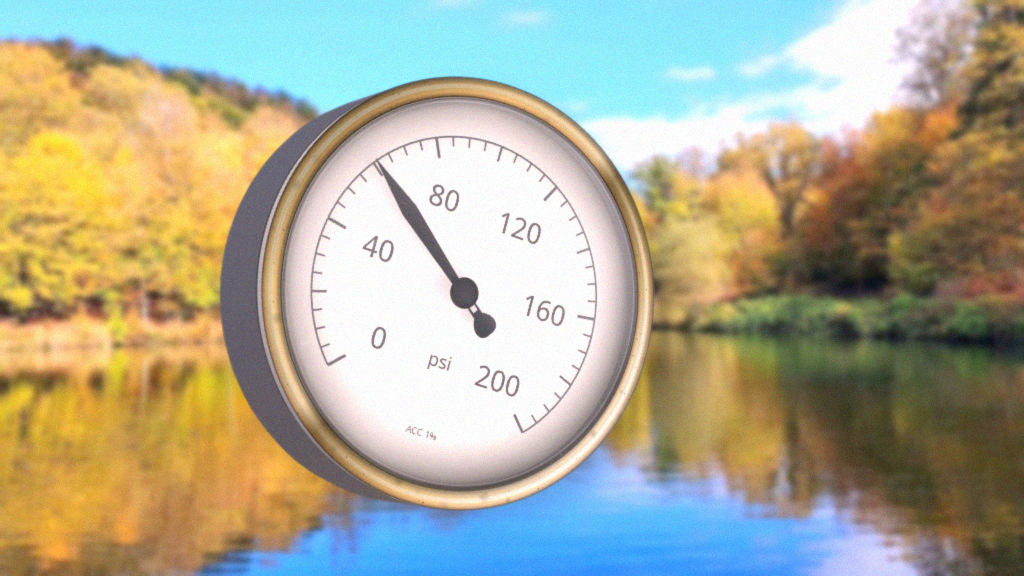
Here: 60 (psi)
